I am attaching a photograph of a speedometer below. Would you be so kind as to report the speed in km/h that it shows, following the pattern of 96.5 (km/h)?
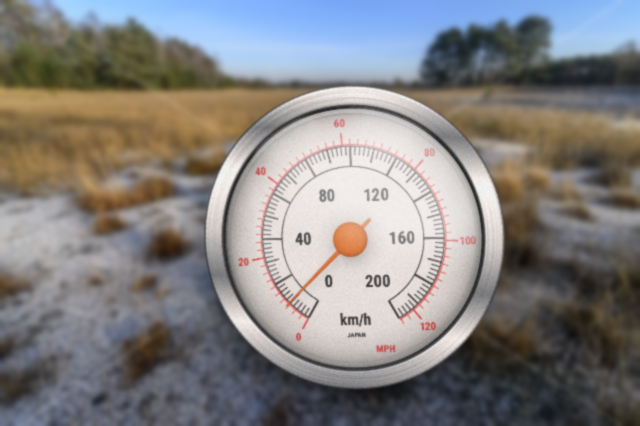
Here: 10 (km/h)
